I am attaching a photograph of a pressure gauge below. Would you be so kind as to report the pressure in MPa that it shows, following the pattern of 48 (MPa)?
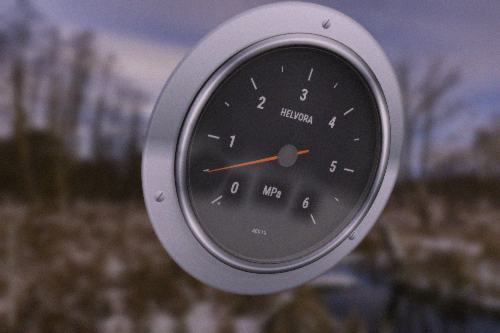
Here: 0.5 (MPa)
